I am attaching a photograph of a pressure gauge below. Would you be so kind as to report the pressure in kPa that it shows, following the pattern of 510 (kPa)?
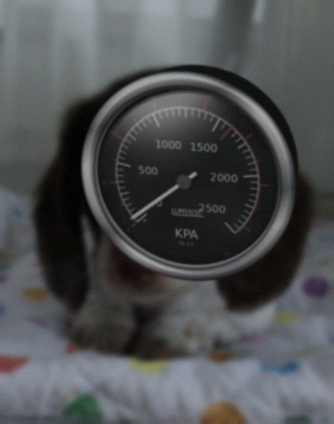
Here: 50 (kPa)
